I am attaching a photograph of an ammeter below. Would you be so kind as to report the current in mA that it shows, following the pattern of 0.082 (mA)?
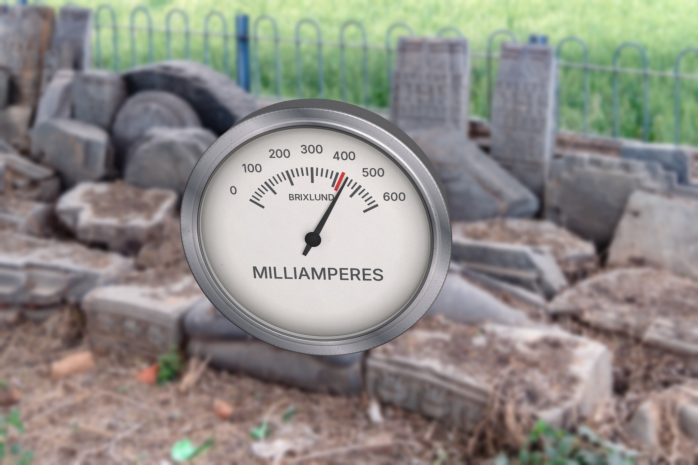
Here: 440 (mA)
